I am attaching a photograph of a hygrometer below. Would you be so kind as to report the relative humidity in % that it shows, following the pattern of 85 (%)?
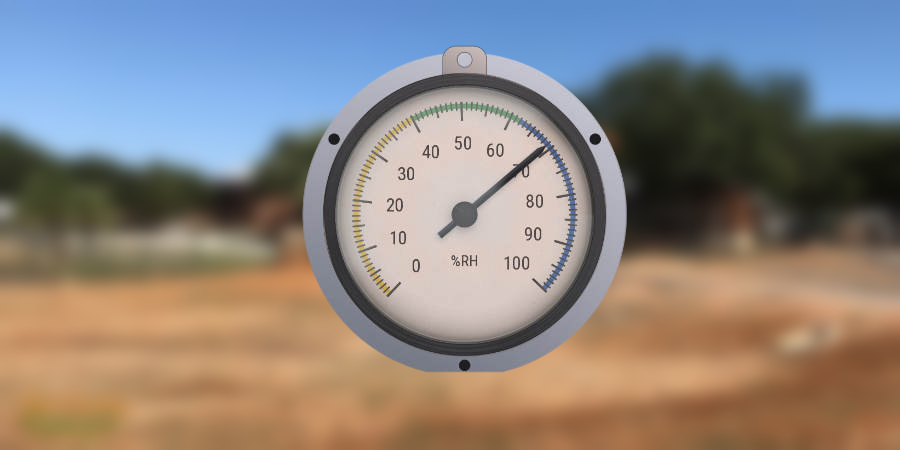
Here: 69 (%)
